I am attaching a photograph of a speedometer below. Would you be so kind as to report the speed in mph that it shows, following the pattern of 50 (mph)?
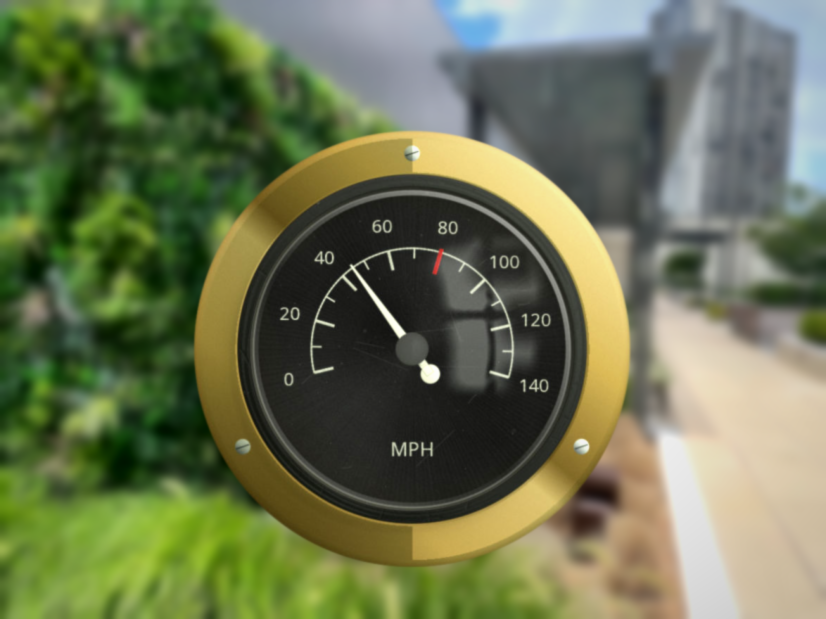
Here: 45 (mph)
